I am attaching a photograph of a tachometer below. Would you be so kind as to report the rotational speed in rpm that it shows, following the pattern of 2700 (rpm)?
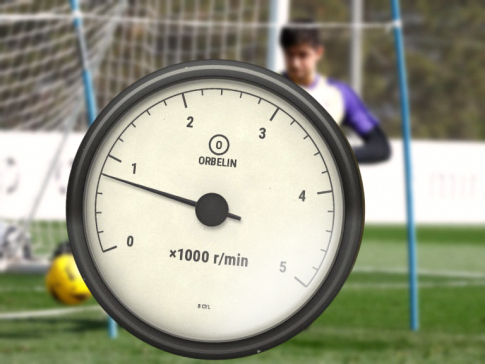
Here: 800 (rpm)
